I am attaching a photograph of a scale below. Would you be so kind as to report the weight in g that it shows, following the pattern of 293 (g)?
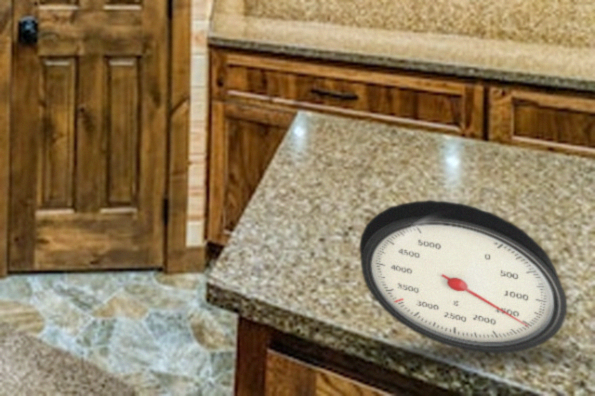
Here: 1500 (g)
